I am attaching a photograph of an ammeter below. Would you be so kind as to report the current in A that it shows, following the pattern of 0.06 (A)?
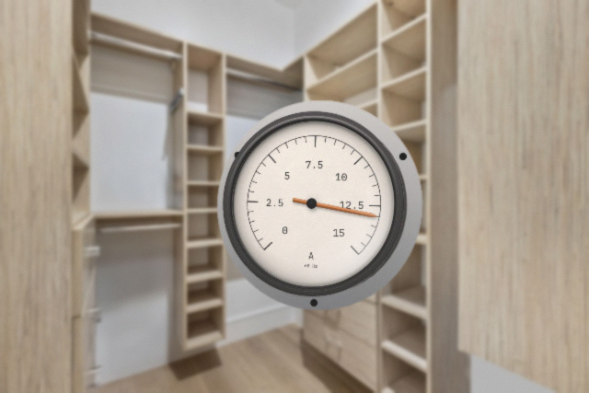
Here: 13 (A)
